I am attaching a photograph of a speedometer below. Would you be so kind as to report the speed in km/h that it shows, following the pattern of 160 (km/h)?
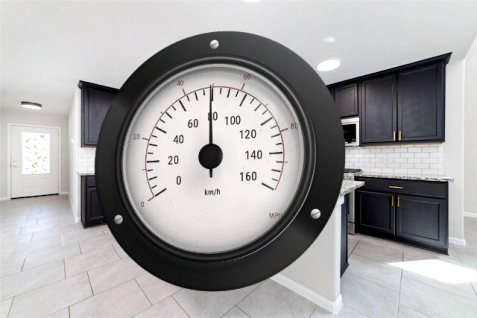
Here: 80 (km/h)
